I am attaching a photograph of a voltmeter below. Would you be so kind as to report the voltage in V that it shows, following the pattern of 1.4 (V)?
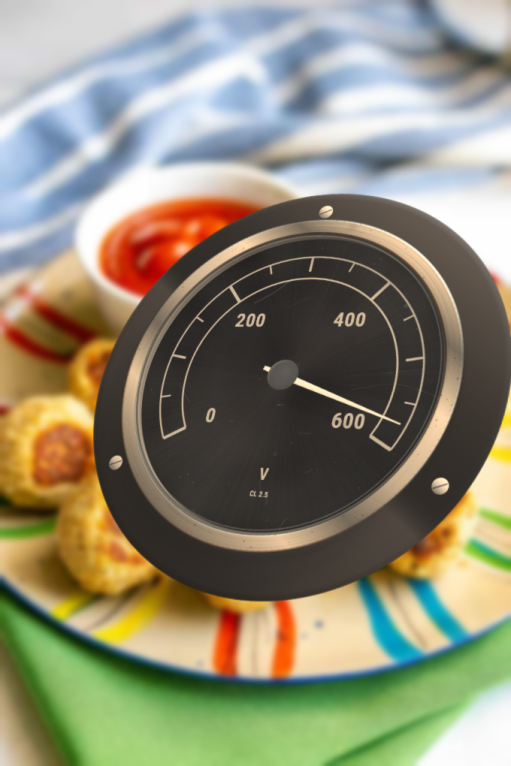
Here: 575 (V)
